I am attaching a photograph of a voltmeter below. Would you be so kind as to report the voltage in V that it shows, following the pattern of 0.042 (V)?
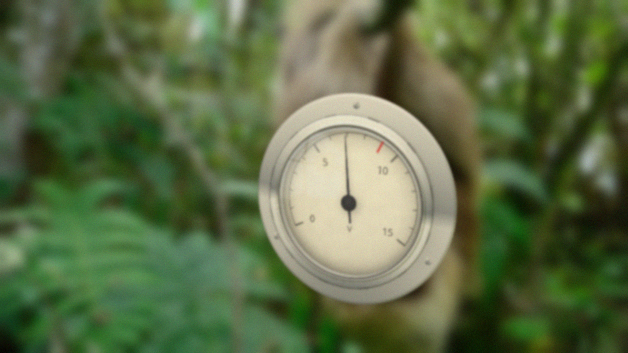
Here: 7 (V)
